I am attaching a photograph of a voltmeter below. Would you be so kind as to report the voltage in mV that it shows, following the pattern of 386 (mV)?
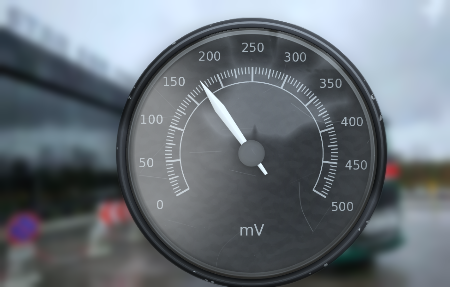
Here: 175 (mV)
